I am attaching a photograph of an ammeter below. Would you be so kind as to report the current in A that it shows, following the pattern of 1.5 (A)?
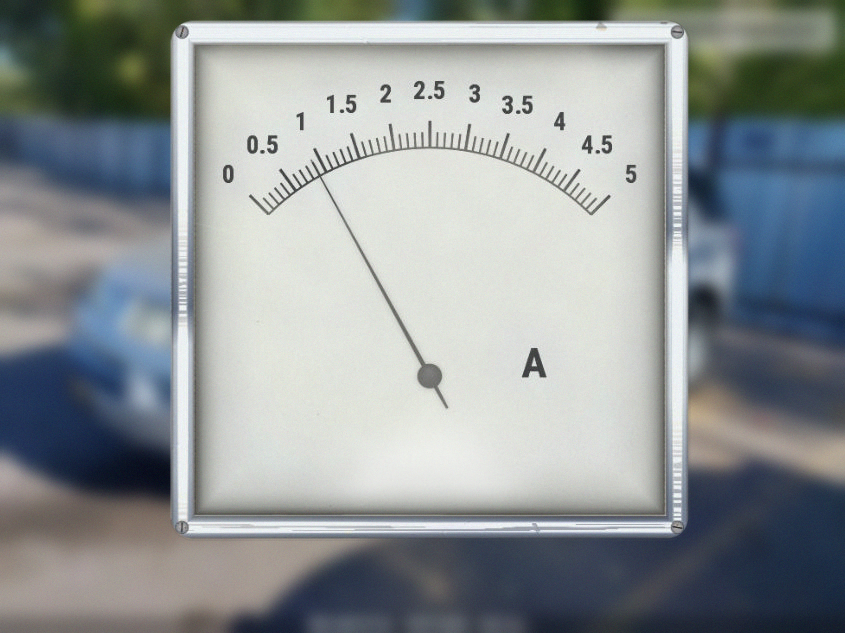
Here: 0.9 (A)
